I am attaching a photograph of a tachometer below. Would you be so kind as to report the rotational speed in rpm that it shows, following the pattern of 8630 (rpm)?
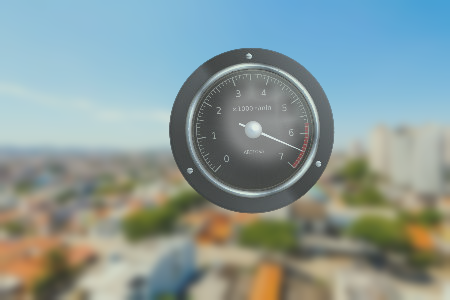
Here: 6500 (rpm)
